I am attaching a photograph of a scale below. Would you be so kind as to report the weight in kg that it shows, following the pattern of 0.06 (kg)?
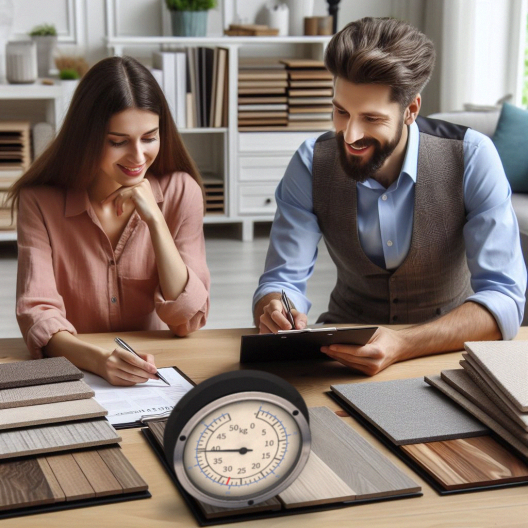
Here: 40 (kg)
